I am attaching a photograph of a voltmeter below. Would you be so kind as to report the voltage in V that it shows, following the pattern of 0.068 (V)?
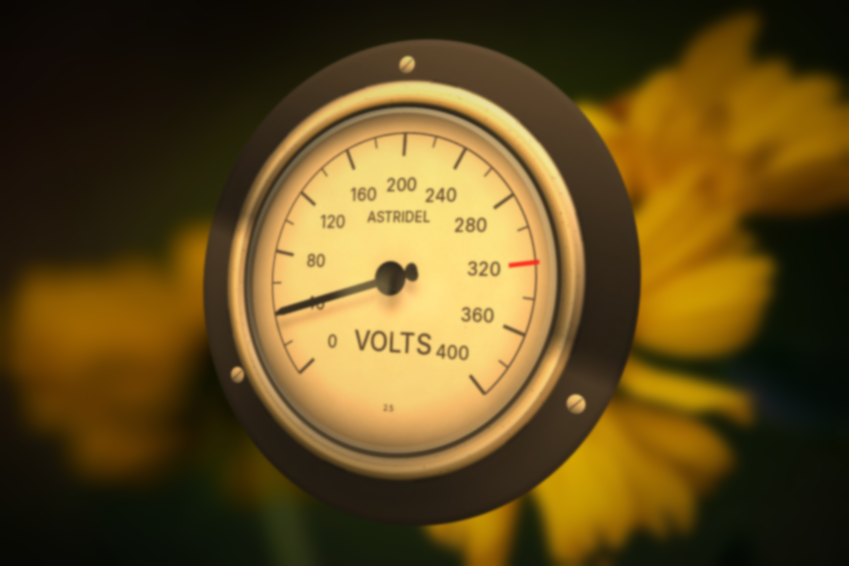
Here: 40 (V)
